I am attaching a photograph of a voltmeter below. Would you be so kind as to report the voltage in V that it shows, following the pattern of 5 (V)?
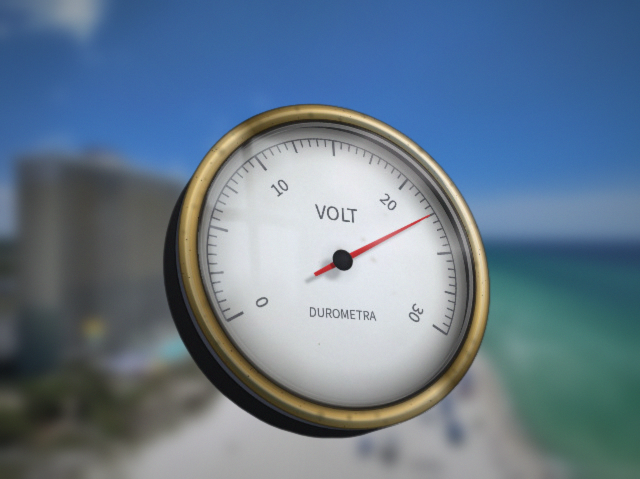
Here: 22.5 (V)
